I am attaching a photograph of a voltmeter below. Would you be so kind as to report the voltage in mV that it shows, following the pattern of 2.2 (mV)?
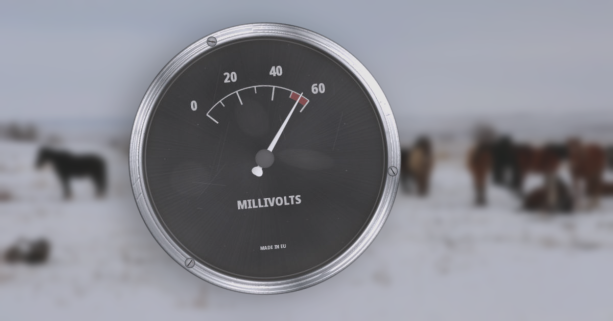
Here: 55 (mV)
